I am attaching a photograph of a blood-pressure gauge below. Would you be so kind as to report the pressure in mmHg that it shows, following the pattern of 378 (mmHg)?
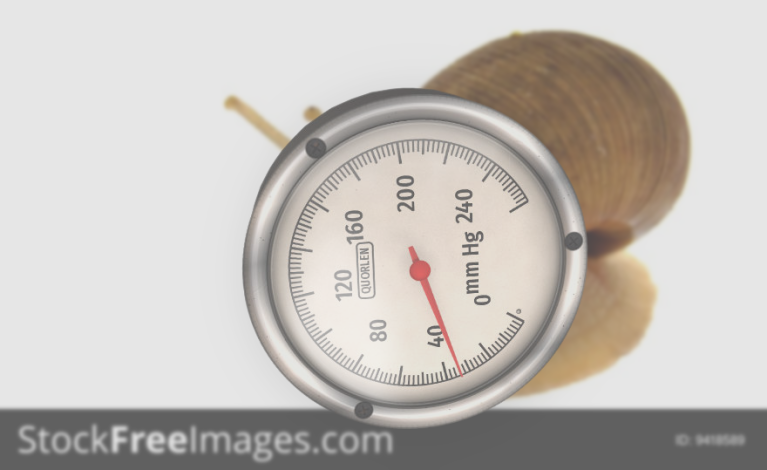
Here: 34 (mmHg)
